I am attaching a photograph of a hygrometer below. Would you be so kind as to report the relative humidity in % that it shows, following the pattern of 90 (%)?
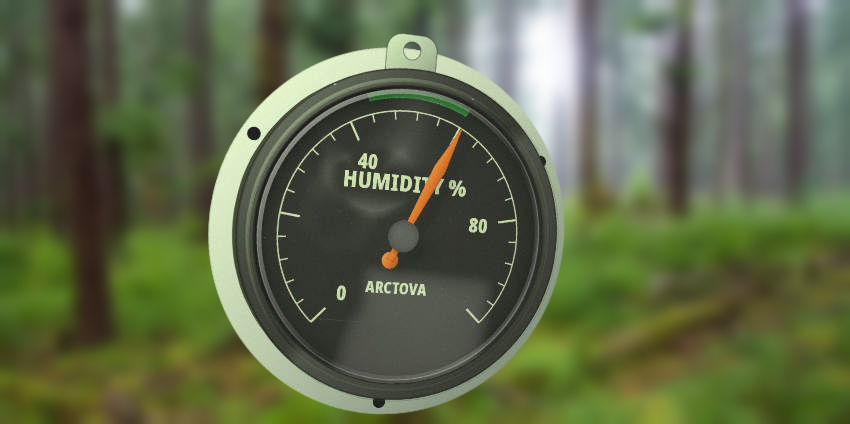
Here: 60 (%)
